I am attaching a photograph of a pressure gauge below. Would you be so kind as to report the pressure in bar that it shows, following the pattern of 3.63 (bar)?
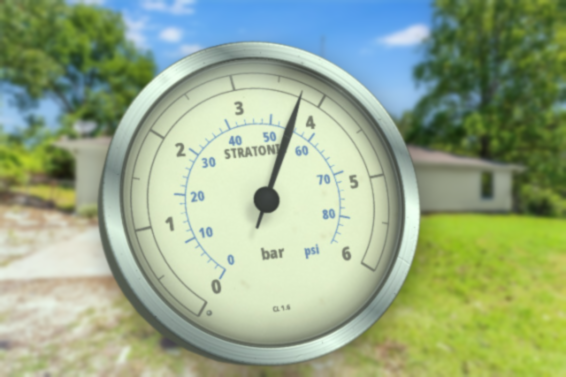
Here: 3.75 (bar)
